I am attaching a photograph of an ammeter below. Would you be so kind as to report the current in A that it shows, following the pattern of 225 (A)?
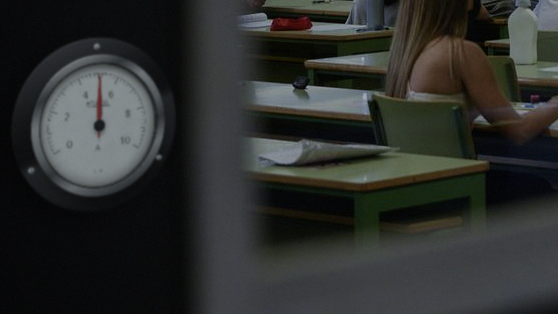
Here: 5 (A)
